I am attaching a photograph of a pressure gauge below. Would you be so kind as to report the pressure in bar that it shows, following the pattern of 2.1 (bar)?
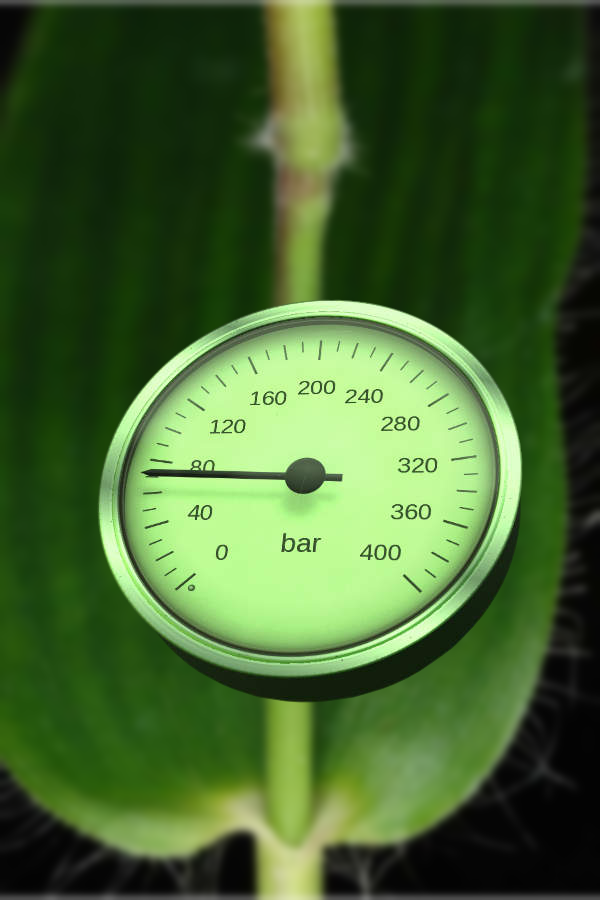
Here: 70 (bar)
